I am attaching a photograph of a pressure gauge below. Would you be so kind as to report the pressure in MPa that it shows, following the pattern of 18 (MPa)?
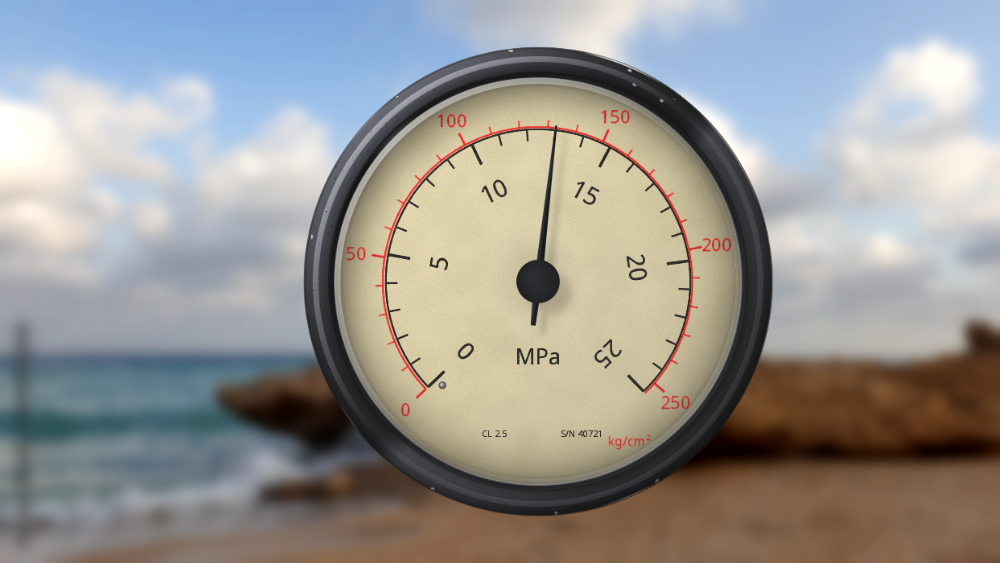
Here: 13 (MPa)
